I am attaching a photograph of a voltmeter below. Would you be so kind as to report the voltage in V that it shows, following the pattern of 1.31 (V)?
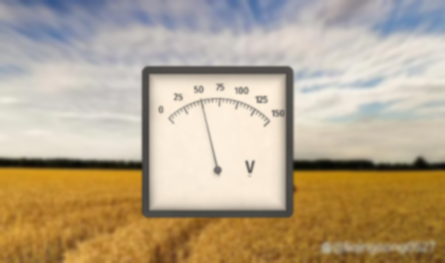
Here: 50 (V)
